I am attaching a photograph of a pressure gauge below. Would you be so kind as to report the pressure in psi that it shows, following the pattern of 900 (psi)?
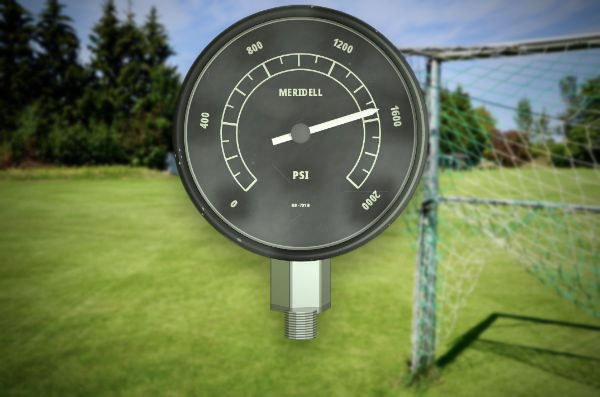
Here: 1550 (psi)
